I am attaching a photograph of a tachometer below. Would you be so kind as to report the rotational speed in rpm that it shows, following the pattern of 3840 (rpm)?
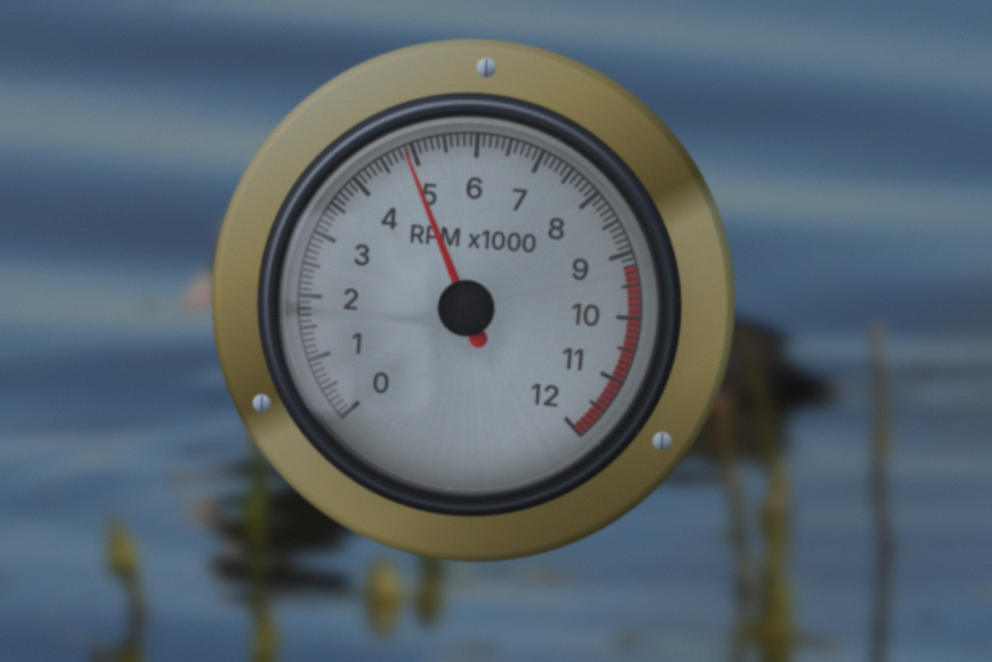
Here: 4900 (rpm)
